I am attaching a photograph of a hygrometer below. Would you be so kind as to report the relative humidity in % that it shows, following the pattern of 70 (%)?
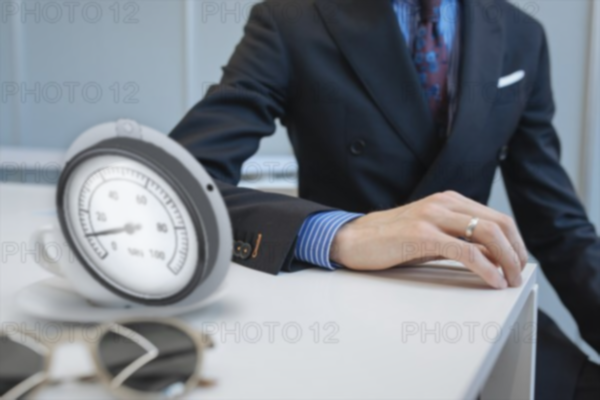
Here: 10 (%)
